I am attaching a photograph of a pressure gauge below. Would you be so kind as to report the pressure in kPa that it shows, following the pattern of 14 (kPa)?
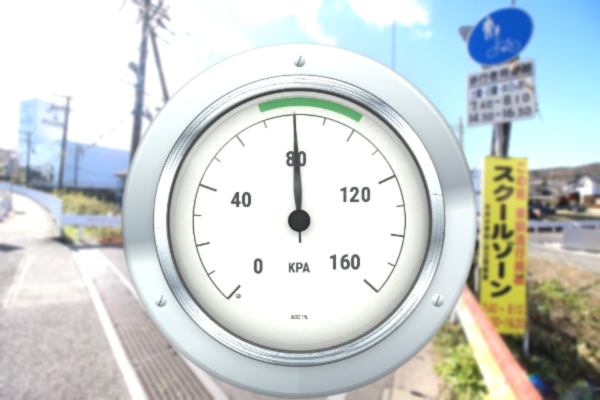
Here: 80 (kPa)
